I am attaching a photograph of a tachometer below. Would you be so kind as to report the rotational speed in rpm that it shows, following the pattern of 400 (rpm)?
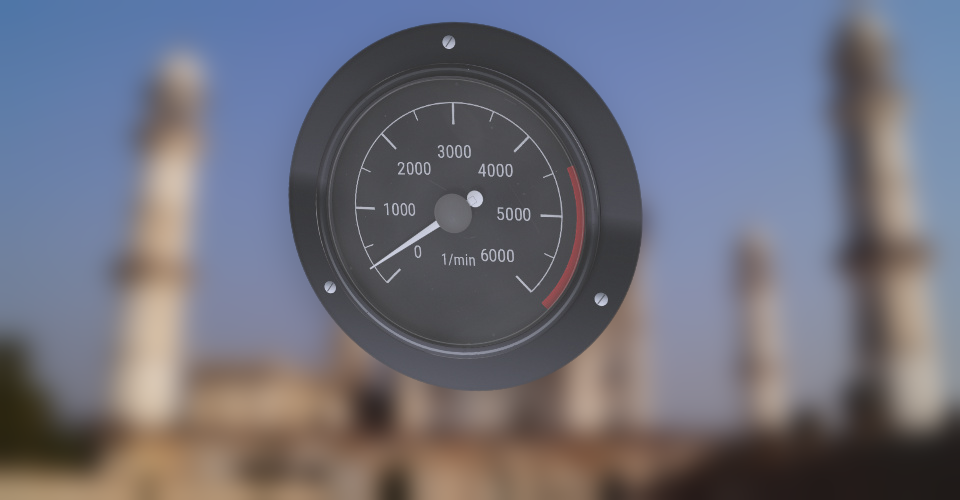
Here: 250 (rpm)
